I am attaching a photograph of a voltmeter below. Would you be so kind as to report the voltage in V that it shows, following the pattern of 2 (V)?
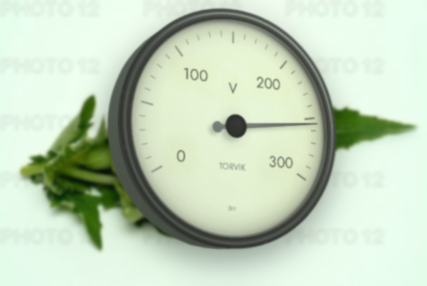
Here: 255 (V)
